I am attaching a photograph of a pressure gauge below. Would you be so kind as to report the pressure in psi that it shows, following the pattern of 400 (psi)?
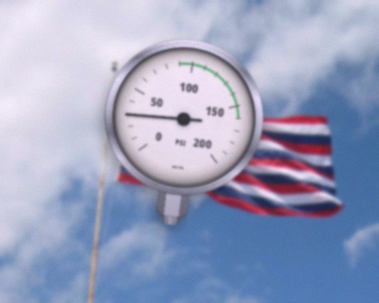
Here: 30 (psi)
